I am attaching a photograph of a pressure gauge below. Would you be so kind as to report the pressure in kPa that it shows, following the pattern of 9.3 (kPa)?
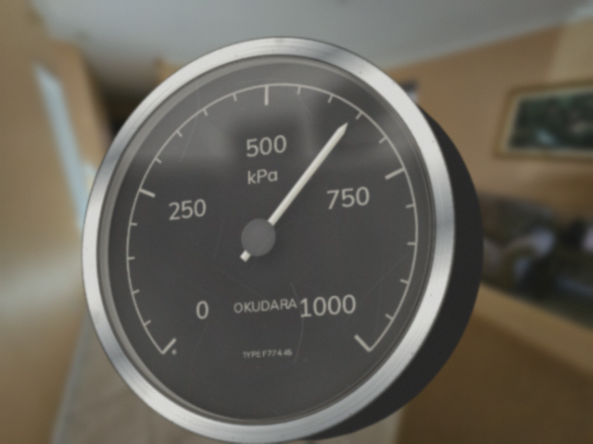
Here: 650 (kPa)
